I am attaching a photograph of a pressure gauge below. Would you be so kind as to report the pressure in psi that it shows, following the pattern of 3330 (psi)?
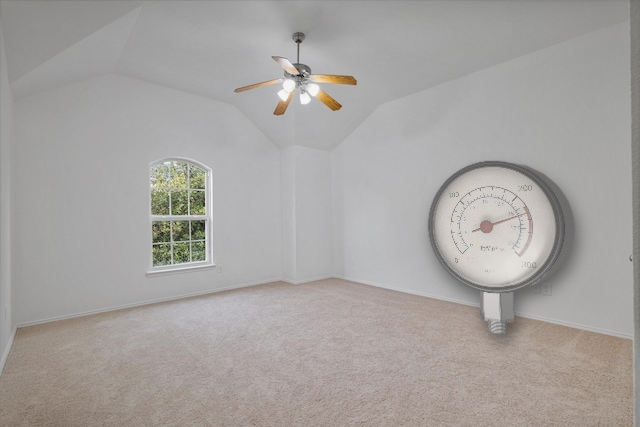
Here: 230 (psi)
